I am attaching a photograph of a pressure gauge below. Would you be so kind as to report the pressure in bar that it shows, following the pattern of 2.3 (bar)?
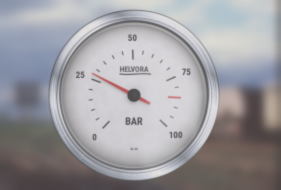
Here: 27.5 (bar)
